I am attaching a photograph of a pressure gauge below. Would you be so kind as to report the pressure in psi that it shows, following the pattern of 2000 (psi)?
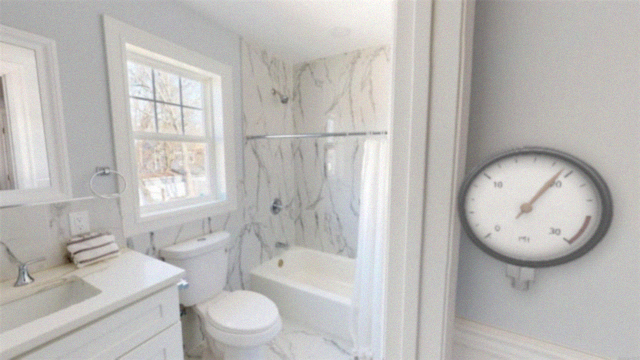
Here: 19 (psi)
